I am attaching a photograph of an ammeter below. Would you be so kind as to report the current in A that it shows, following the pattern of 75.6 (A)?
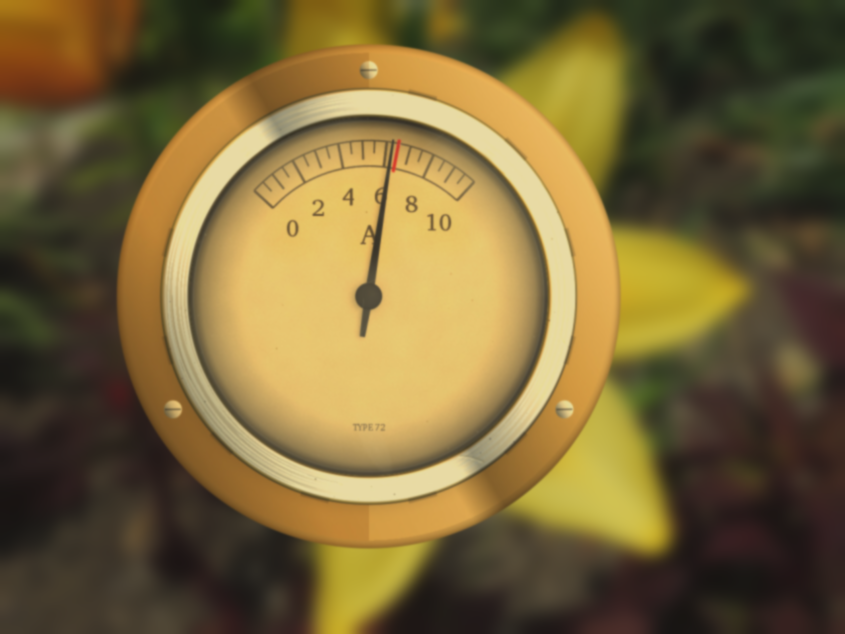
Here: 6.25 (A)
